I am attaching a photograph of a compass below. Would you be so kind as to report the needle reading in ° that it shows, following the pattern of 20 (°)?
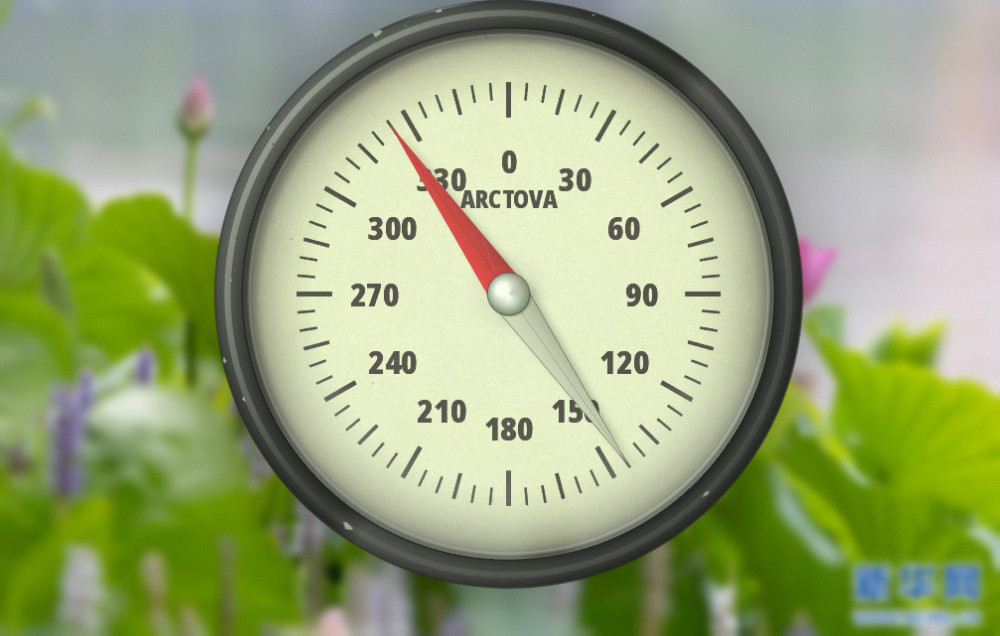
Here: 325 (°)
